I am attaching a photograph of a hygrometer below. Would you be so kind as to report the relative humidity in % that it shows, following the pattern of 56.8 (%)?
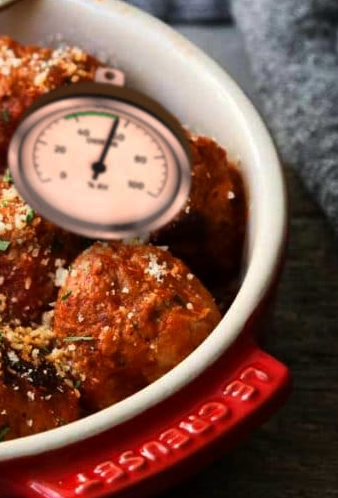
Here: 56 (%)
